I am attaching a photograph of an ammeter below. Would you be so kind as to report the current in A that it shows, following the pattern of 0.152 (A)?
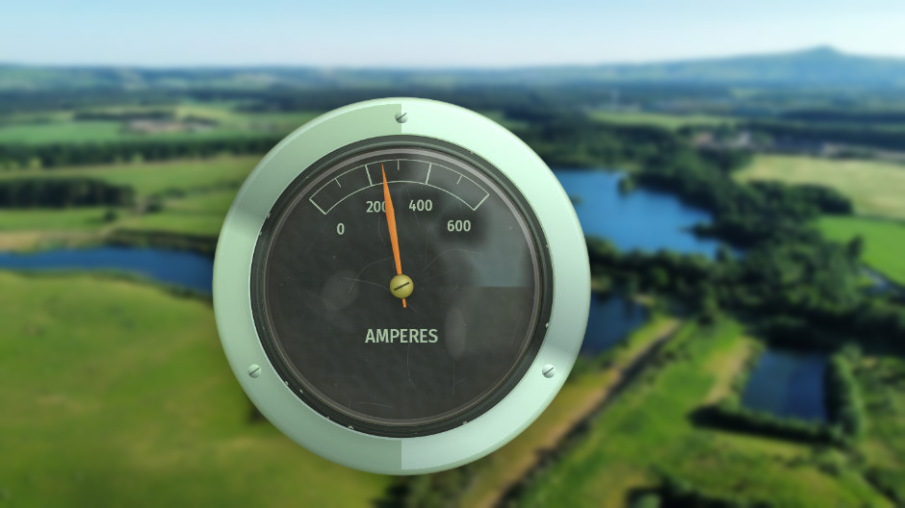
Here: 250 (A)
